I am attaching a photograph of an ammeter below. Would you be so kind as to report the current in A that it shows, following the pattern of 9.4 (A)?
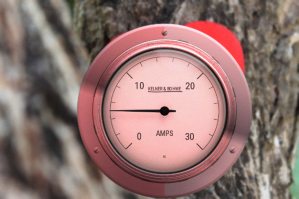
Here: 5 (A)
